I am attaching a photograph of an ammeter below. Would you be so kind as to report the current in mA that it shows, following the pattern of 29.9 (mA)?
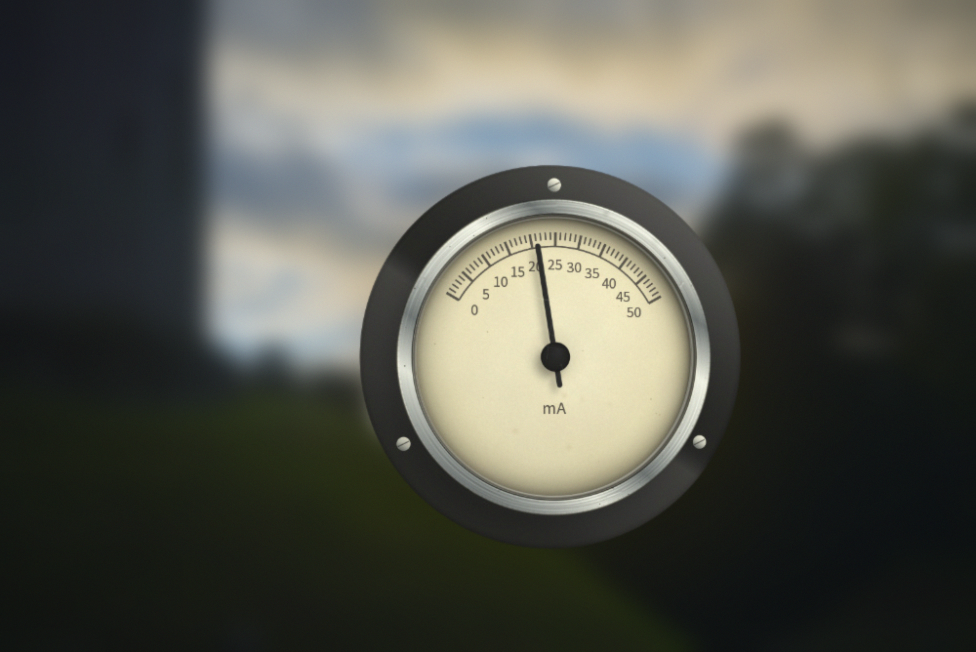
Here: 21 (mA)
